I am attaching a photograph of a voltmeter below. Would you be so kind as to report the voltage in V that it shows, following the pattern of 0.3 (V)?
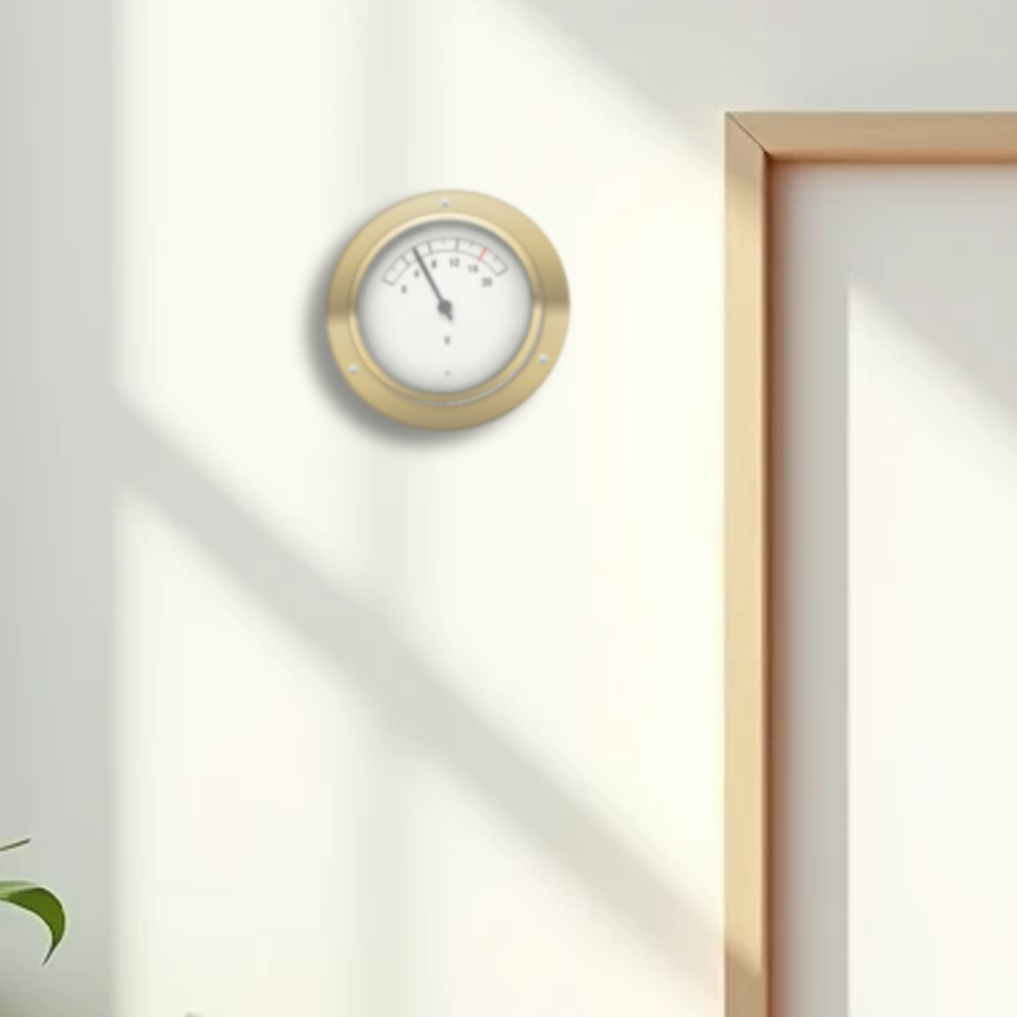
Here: 6 (V)
